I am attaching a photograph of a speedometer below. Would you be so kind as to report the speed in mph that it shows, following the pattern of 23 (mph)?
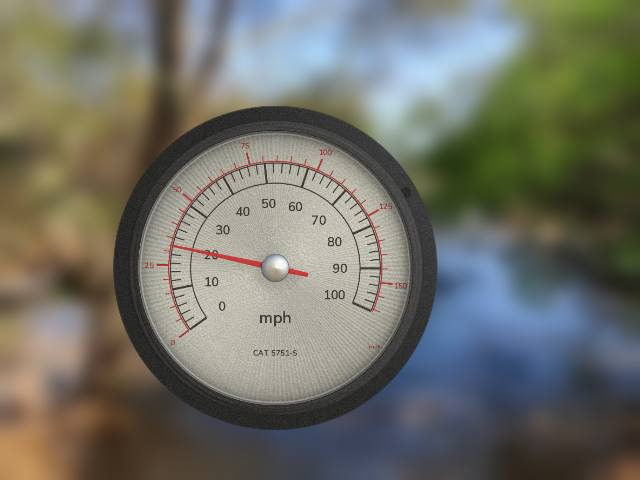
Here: 20 (mph)
